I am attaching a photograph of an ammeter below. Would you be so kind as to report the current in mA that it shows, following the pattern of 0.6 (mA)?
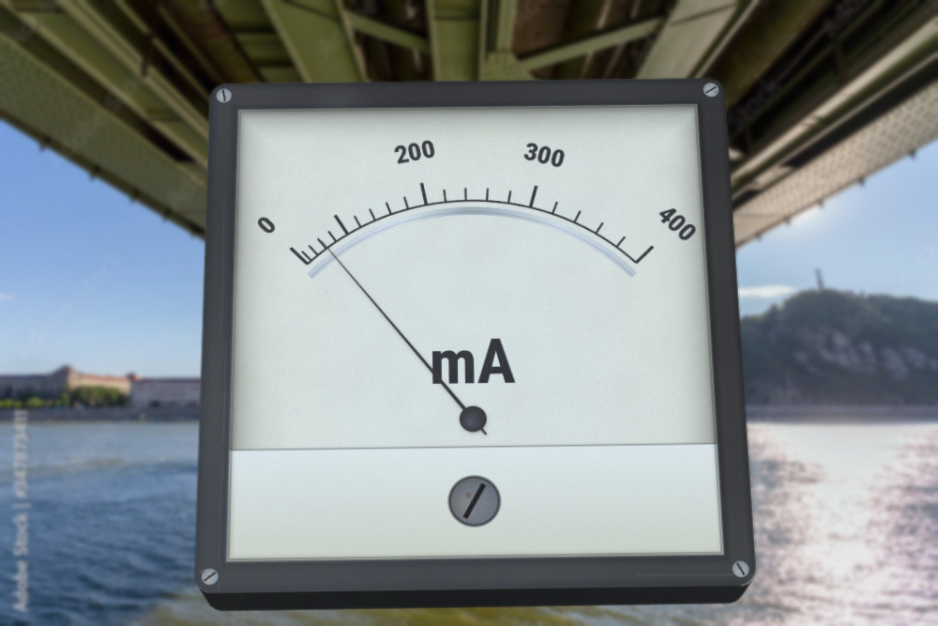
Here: 60 (mA)
